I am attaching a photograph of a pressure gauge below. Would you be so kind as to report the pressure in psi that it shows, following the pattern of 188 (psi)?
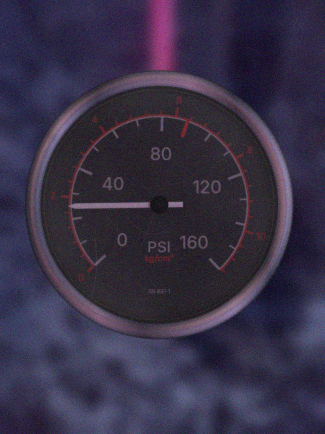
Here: 25 (psi)
